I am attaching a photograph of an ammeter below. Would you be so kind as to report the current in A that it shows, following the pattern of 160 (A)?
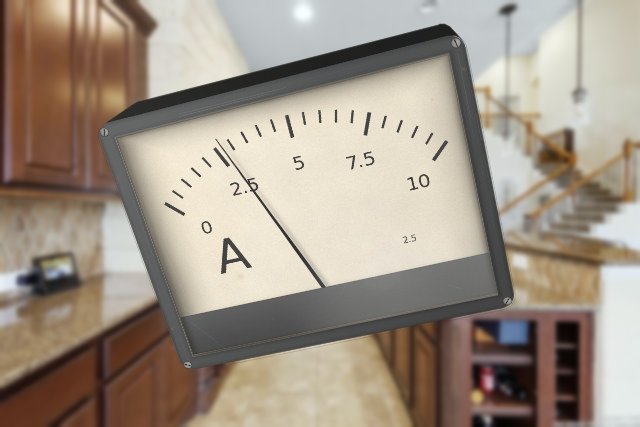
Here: 2.75 (A)
